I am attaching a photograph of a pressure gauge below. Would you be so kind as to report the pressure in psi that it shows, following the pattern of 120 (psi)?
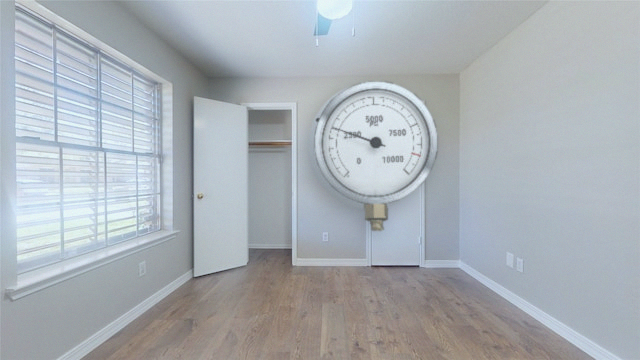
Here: 2500 (psi)
